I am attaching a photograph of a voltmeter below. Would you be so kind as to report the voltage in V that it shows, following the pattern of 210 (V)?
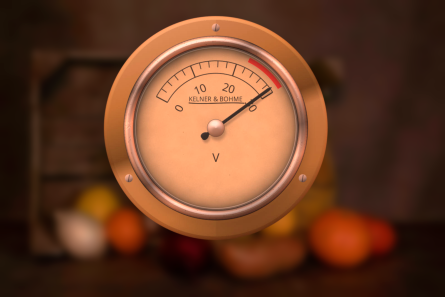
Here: 29 (V)
